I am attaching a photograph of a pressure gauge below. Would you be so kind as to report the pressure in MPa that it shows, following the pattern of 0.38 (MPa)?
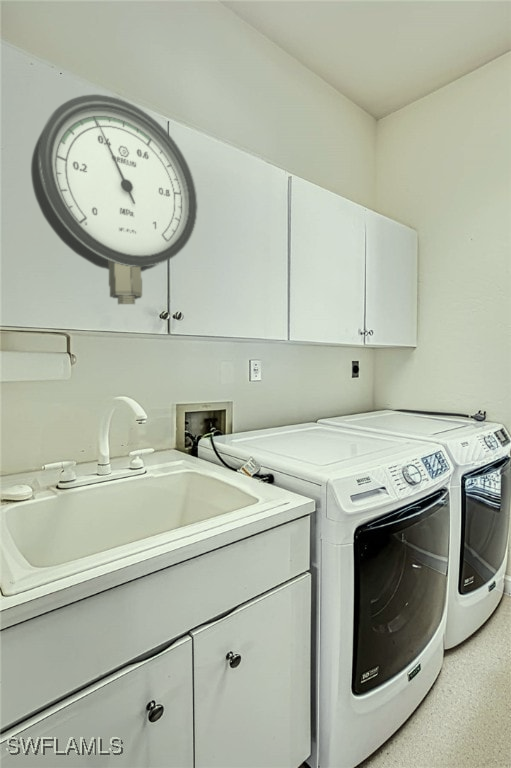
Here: 0.4 (MPa)
